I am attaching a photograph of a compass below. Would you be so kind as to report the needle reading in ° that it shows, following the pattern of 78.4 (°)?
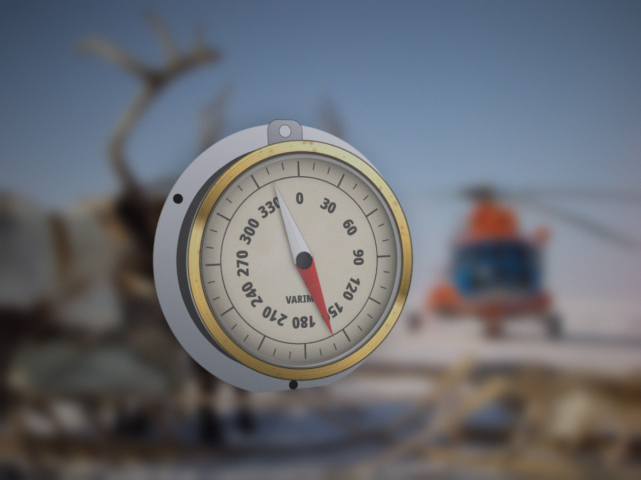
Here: 160 (°)
